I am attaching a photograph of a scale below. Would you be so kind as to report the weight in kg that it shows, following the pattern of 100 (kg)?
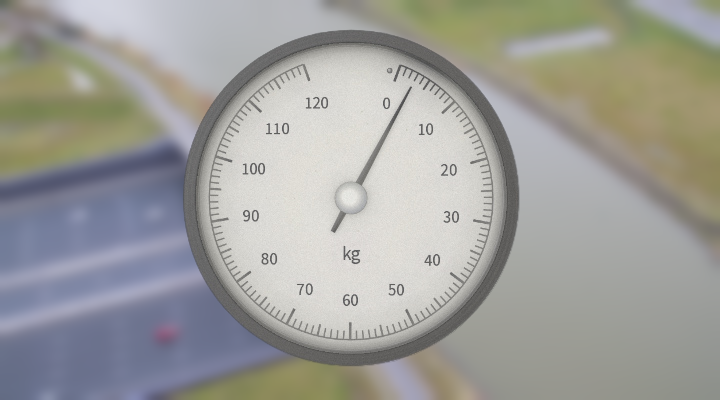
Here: 3 (kg)
